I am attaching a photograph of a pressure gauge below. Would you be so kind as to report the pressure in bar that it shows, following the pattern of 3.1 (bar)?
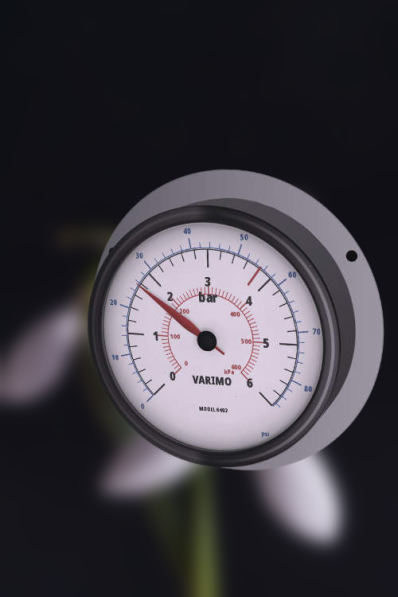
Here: 1.8 (bar)
